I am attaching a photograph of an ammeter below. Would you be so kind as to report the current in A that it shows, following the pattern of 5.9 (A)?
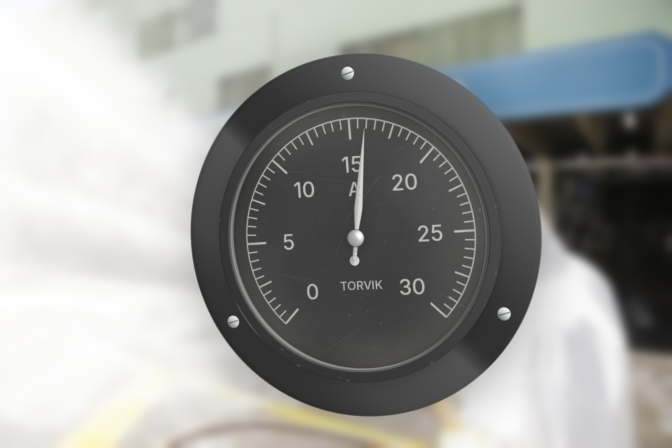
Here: 16 (A)
